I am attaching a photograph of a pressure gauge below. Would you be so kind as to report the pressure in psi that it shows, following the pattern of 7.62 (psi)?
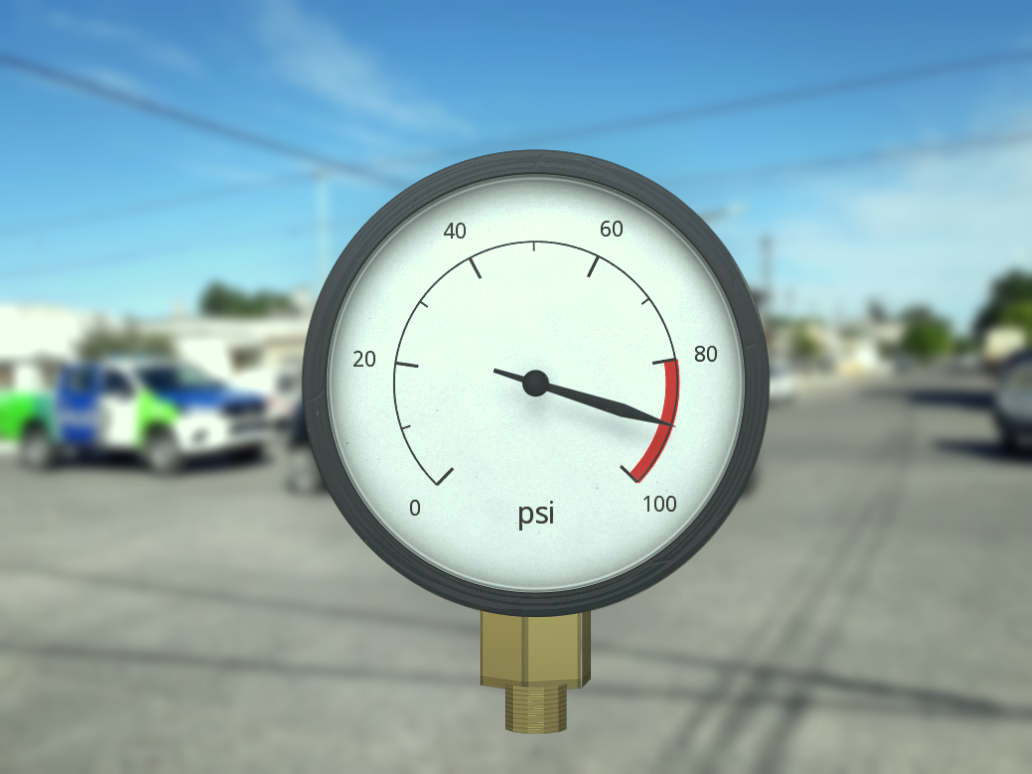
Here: 90 (psi)
